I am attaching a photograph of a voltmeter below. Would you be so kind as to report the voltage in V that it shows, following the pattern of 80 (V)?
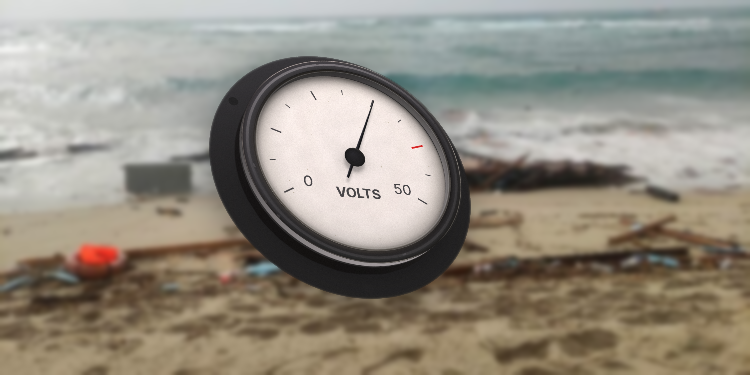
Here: 30 (V)
